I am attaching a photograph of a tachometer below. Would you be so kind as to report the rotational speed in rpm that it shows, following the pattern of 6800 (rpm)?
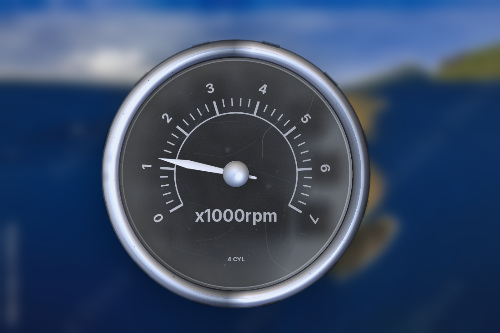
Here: 1200 (rpm)
